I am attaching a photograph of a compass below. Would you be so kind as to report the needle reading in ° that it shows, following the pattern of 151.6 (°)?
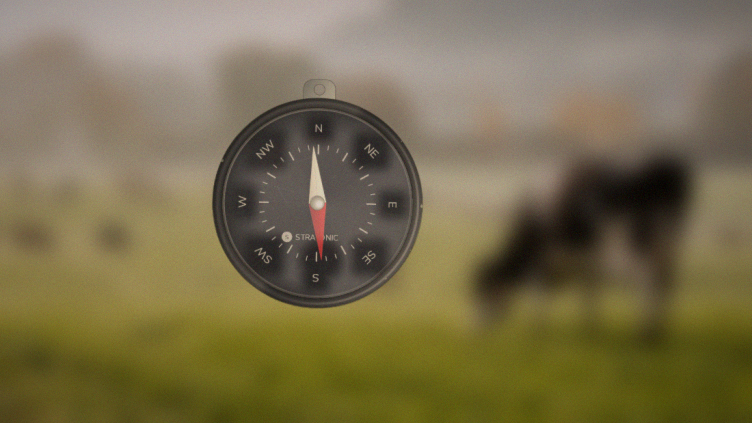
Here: 175 (°)
